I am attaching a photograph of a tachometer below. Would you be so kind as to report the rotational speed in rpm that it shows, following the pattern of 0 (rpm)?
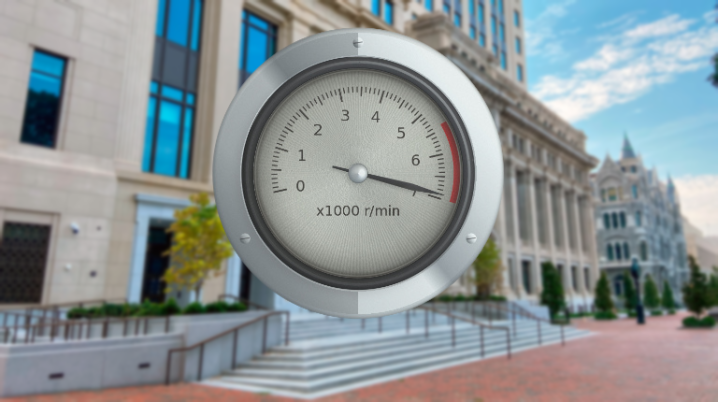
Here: 6900 (rpm)
